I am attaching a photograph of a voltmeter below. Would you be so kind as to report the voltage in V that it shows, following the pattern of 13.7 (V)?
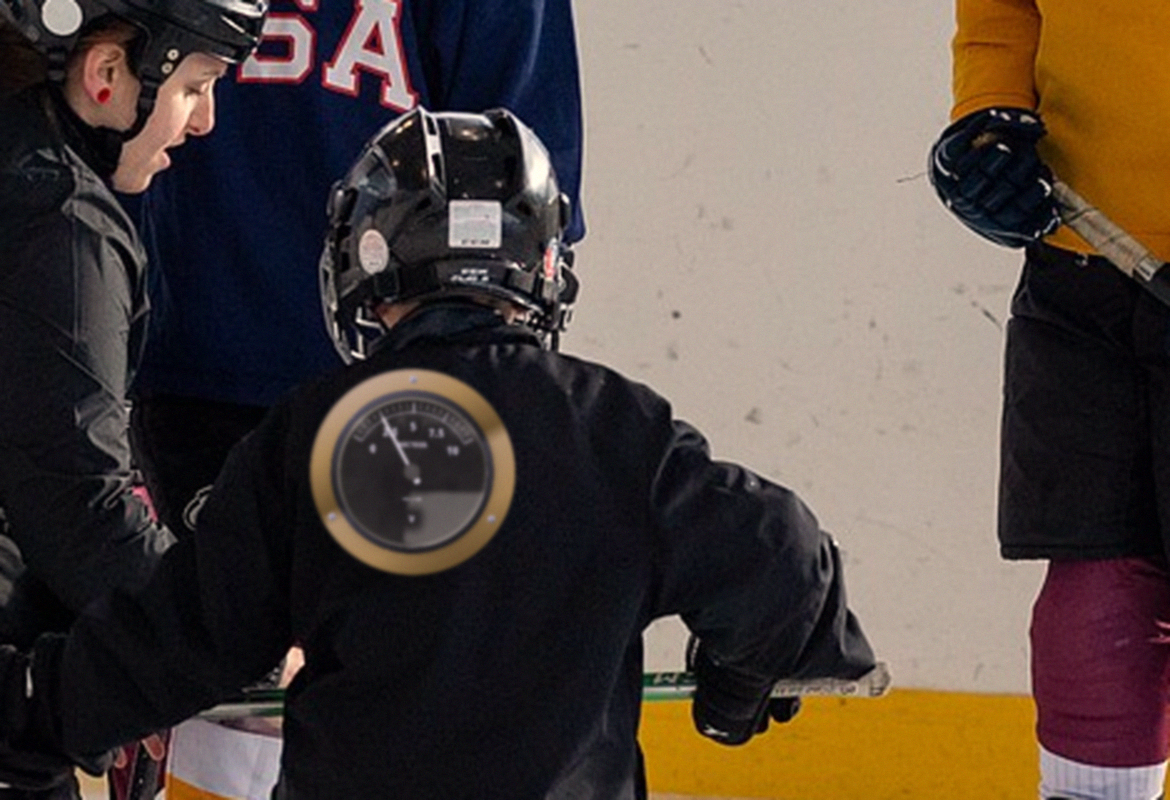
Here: 2.5 (V)
